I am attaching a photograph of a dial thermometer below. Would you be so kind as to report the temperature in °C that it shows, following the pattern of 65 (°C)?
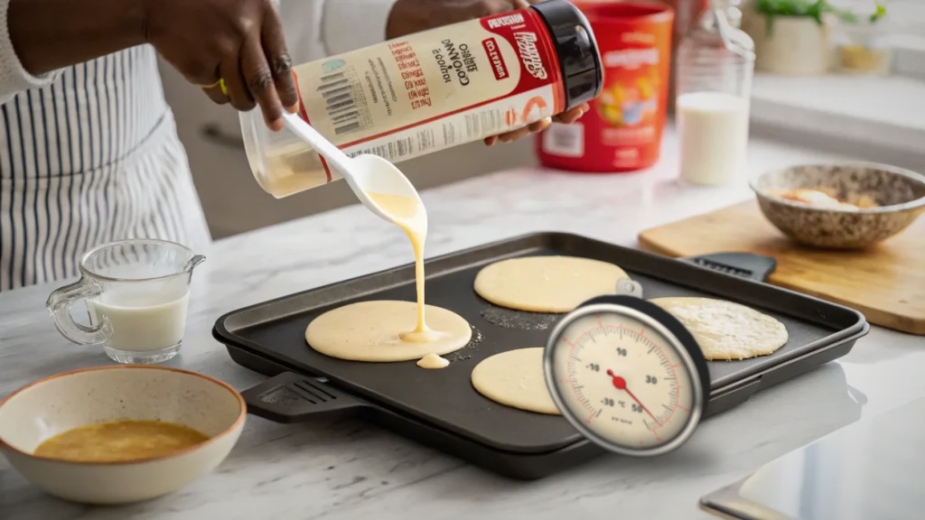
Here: 45 (°C)
